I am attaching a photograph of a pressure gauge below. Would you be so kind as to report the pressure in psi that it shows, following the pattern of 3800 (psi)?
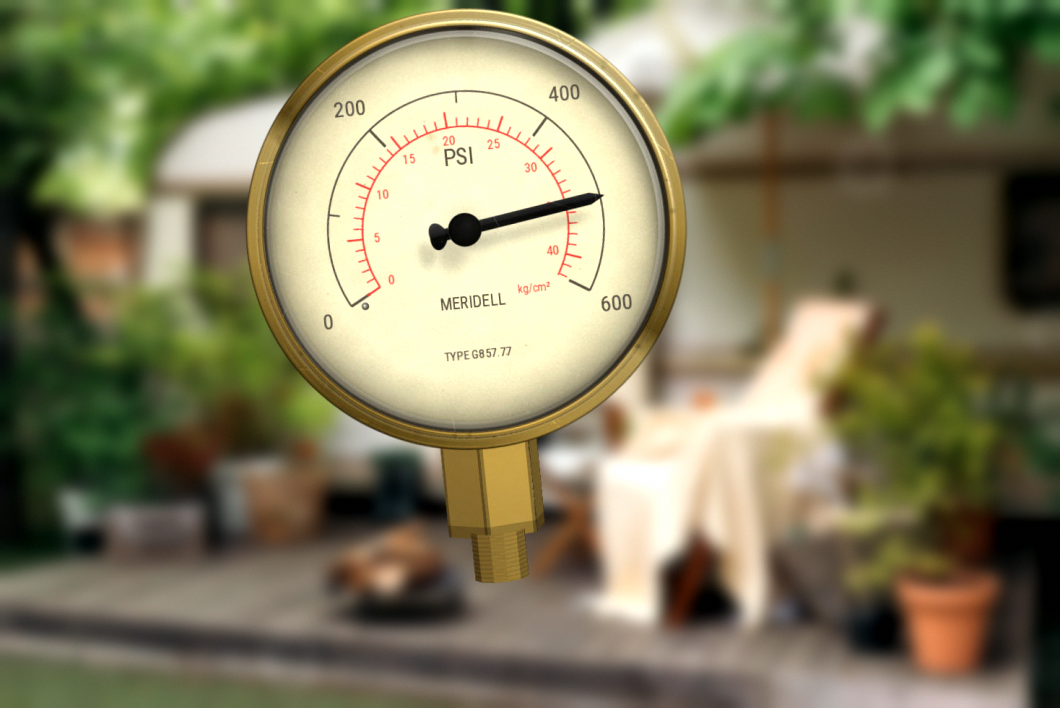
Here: 500 (psi)
